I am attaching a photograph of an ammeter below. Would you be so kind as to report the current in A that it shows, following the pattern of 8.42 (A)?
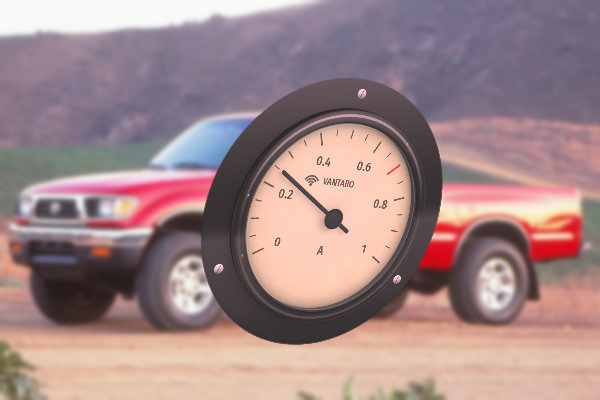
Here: 0.25 (A)
